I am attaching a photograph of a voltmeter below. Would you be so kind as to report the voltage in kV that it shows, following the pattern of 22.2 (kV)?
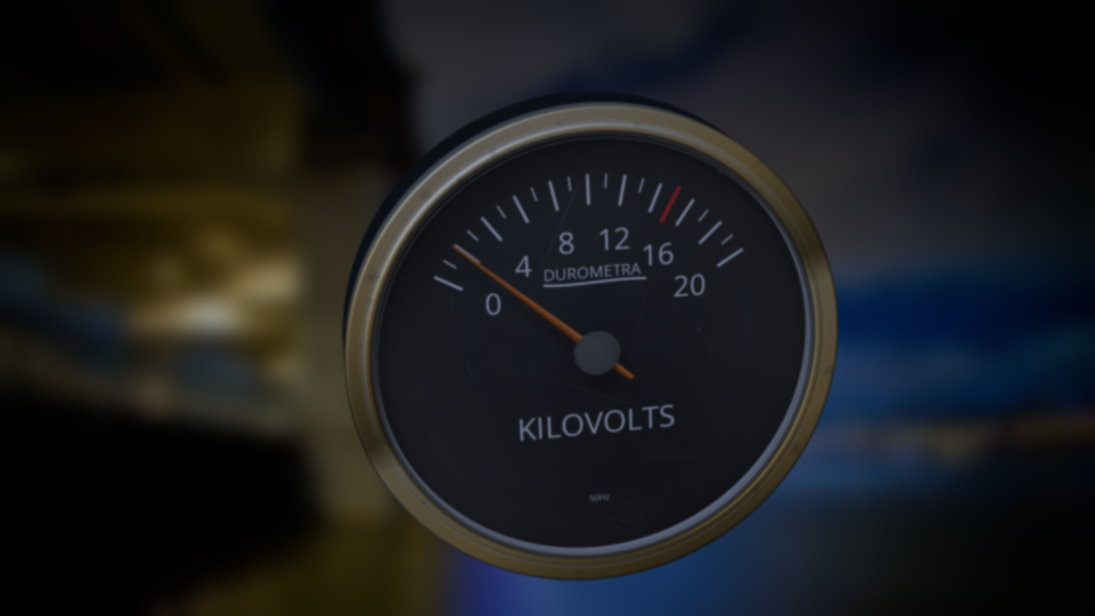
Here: 2 (kV)
